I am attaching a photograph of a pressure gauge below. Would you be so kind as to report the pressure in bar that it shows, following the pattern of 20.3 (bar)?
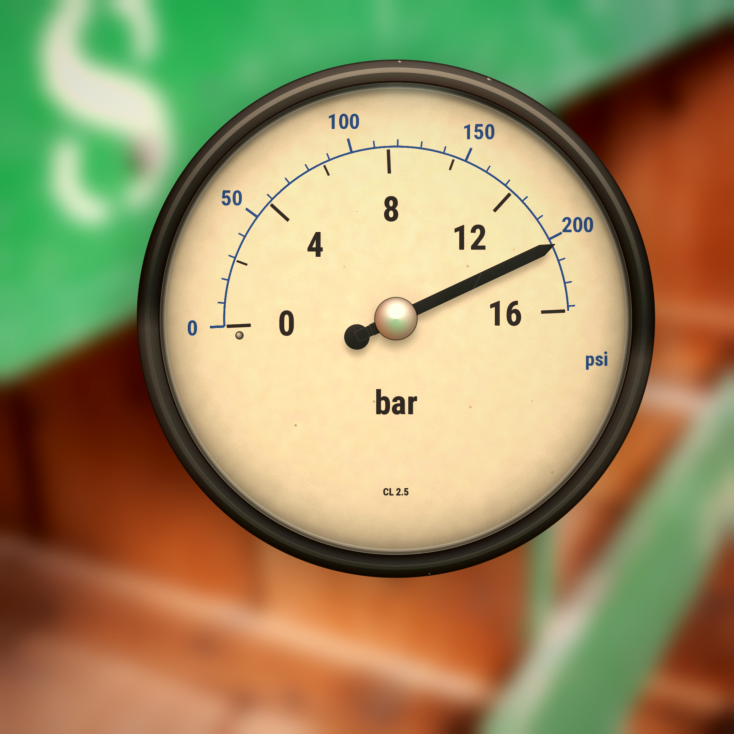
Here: 14 (bar)
